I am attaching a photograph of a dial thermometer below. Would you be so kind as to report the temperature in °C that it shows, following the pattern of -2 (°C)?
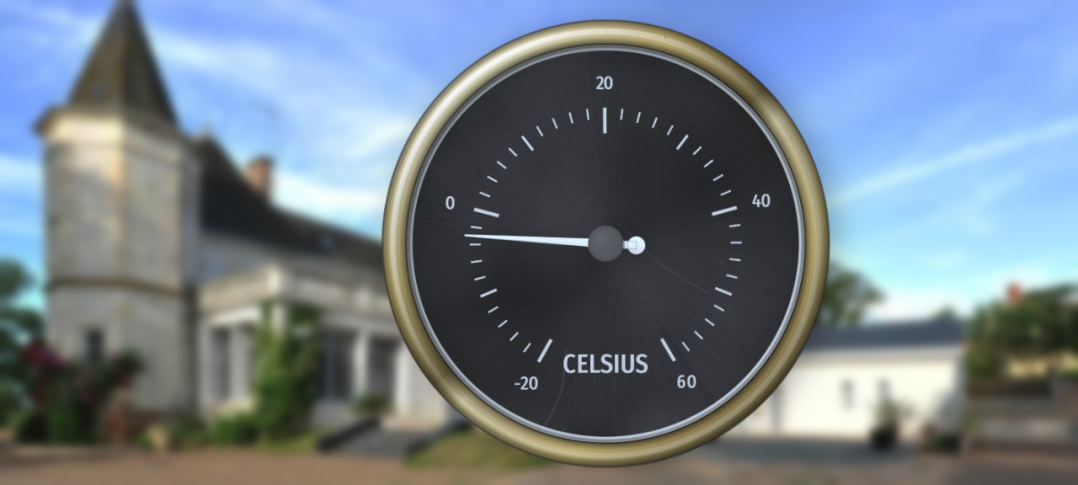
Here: -3 (°C)
